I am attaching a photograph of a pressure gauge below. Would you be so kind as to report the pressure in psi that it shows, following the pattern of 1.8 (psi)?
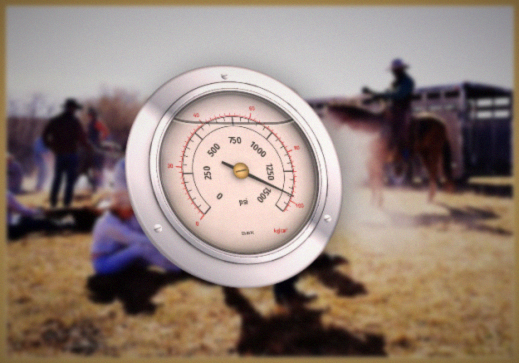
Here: 1400 (psi)
